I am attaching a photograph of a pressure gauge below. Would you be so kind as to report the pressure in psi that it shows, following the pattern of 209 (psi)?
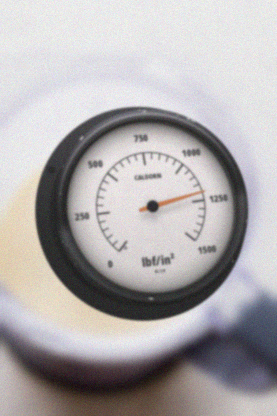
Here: 1200 (psi)
